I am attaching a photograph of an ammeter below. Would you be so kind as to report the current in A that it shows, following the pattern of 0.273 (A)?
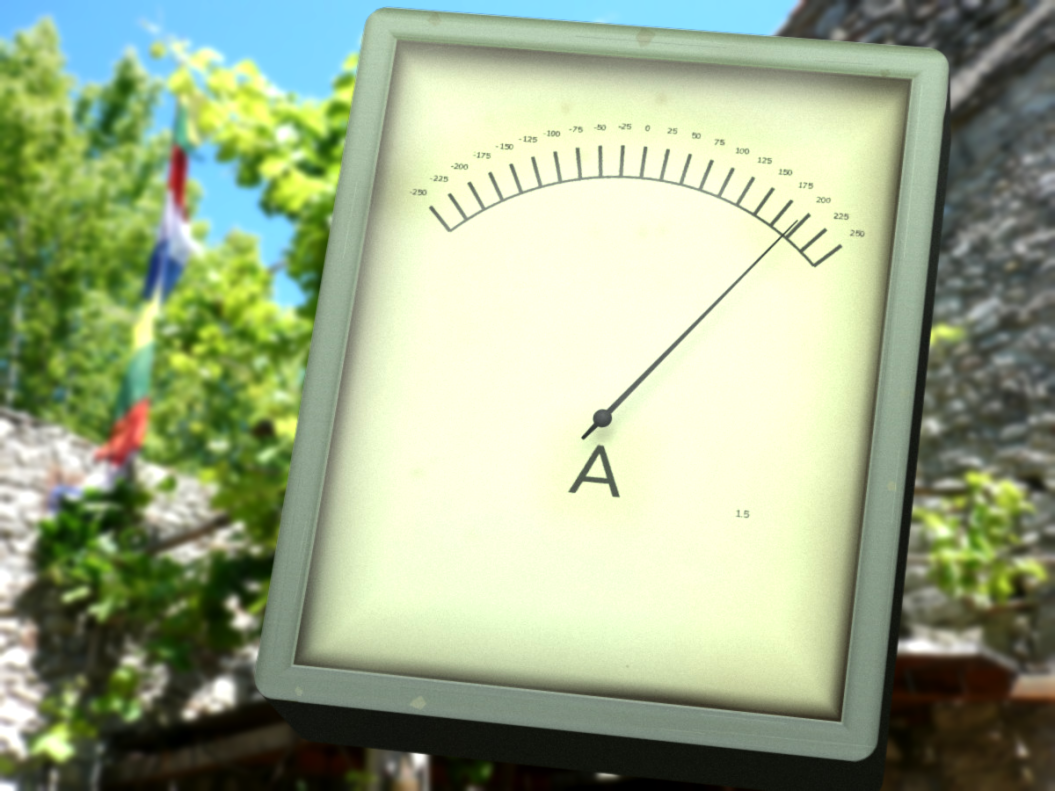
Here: 200 (A)
